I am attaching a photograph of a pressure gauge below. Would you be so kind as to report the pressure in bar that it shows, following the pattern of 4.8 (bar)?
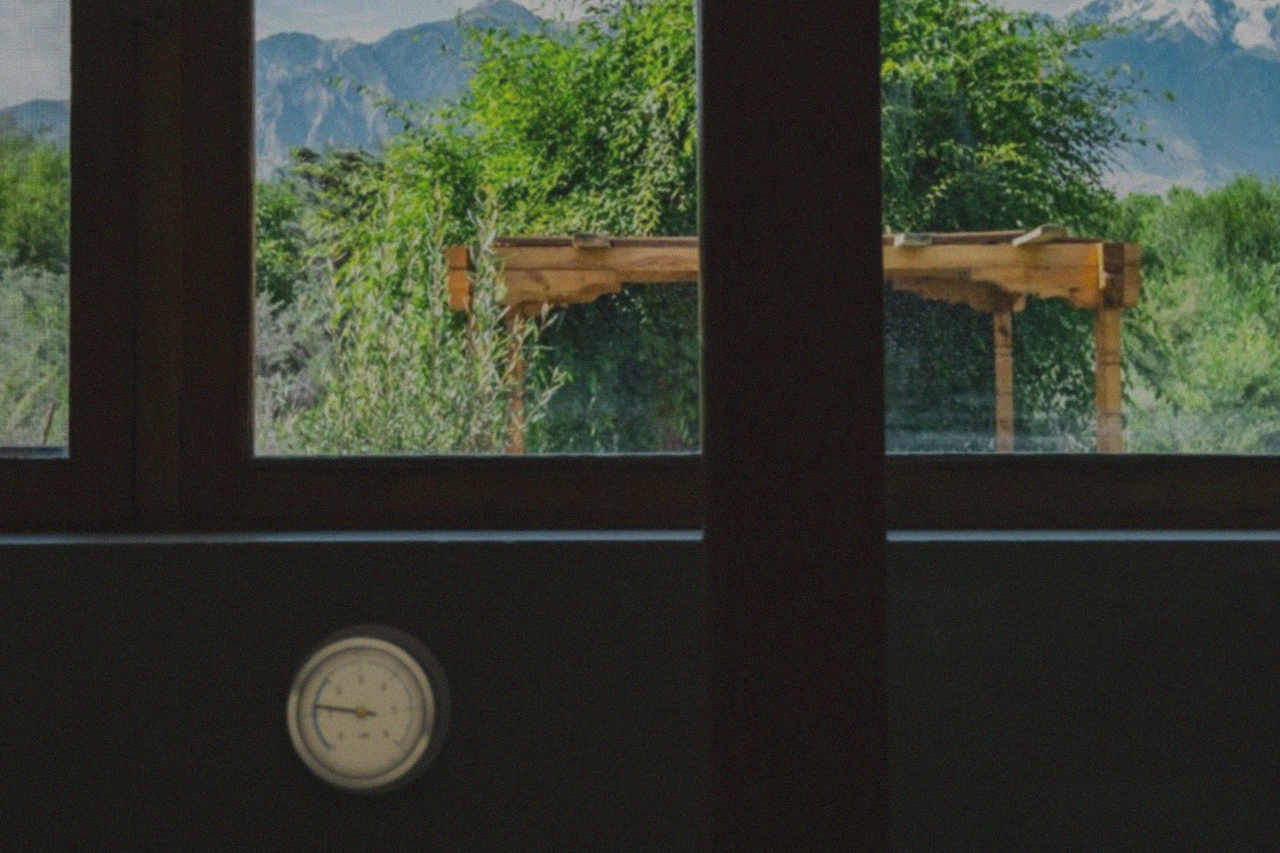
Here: 1.25 (bar)
